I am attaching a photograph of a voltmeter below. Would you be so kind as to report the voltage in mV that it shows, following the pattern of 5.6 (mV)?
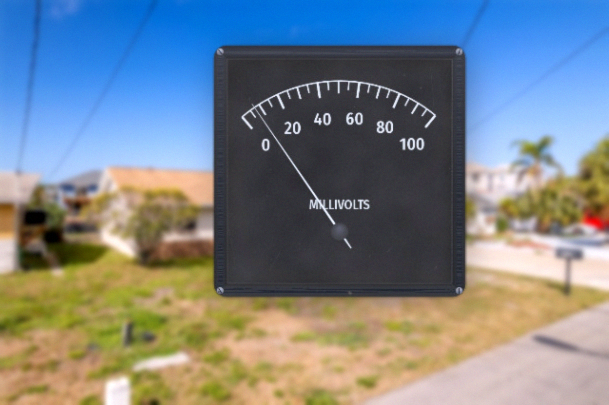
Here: 7.5 (mV)
